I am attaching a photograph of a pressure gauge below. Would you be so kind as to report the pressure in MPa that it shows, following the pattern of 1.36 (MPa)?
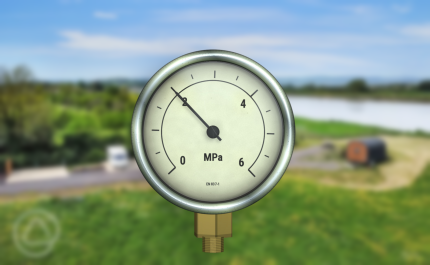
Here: 2 (MPa)
